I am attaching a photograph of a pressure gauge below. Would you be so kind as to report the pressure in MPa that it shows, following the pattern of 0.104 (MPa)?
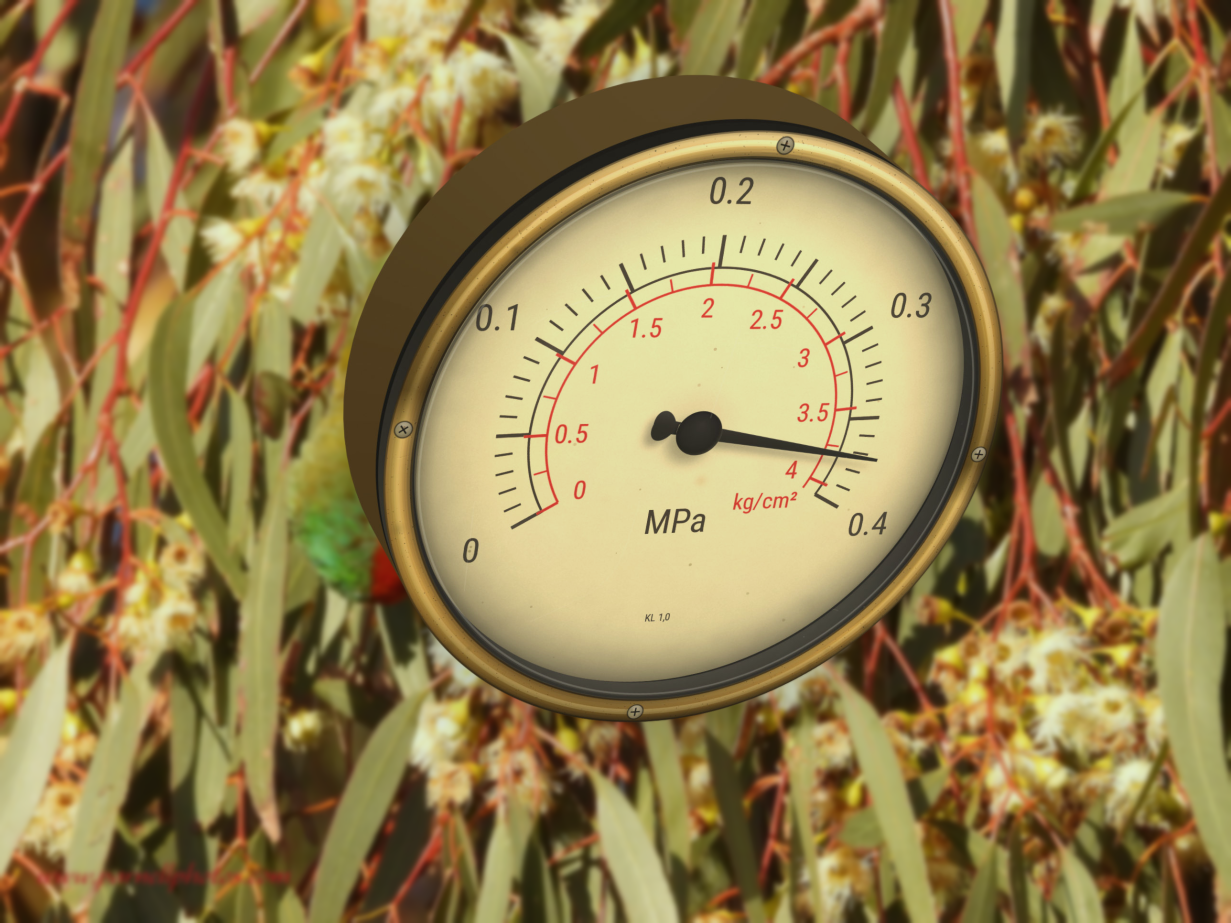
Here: 0.37 (MPa)
